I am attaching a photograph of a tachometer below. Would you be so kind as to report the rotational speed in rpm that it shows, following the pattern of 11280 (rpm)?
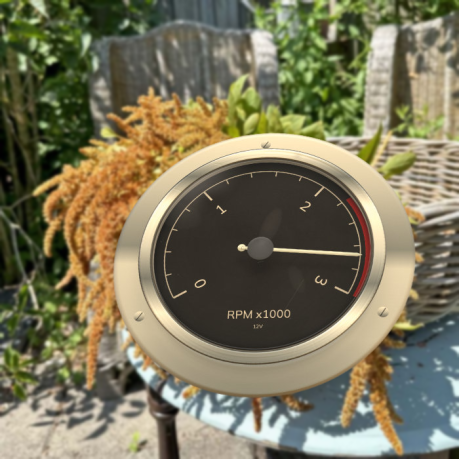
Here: 2700 (rpm)
